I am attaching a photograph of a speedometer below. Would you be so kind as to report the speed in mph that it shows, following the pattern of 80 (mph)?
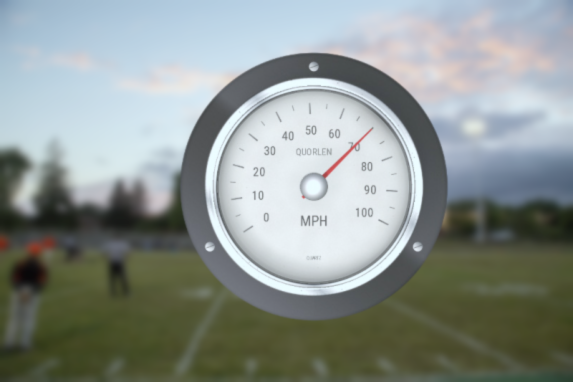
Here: 70 (mph)
